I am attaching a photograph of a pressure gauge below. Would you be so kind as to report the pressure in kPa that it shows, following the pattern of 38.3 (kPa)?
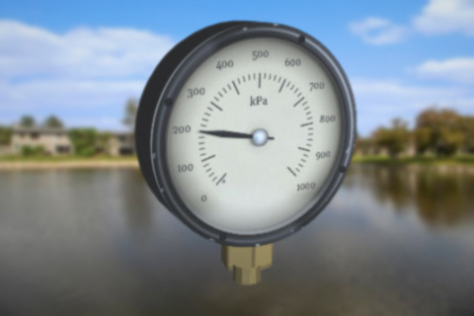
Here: 200 (kPa)
